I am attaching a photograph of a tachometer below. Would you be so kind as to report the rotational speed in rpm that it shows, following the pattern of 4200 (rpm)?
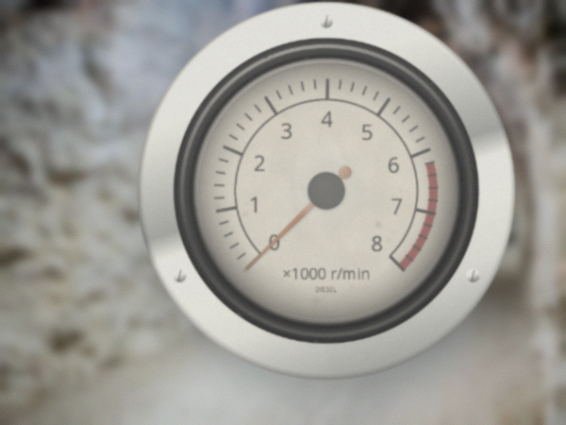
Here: 0 (rpm)
